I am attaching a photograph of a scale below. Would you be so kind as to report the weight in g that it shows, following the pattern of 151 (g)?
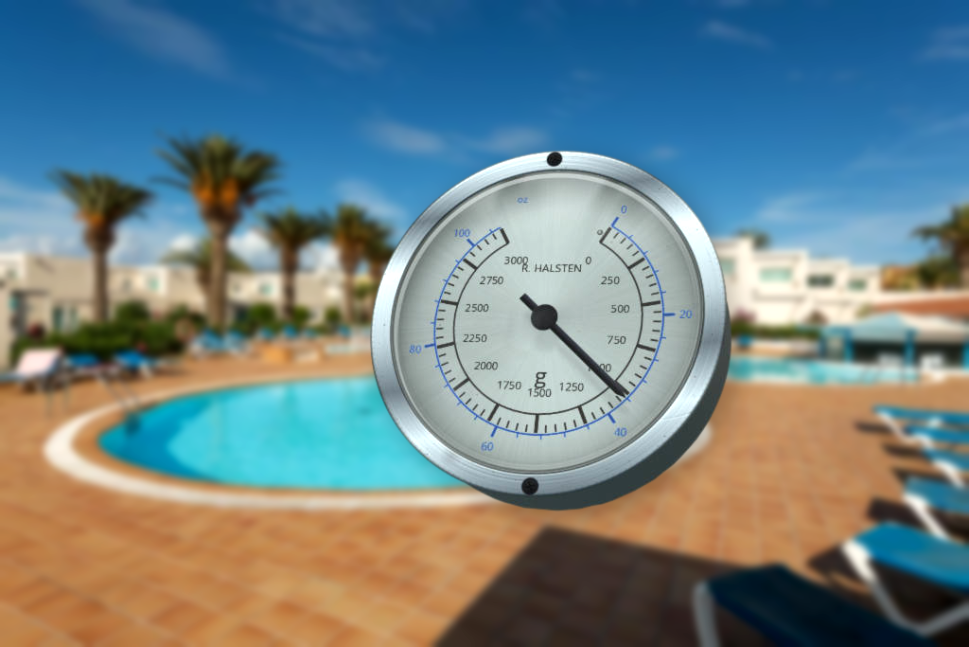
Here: 1025 (g)
